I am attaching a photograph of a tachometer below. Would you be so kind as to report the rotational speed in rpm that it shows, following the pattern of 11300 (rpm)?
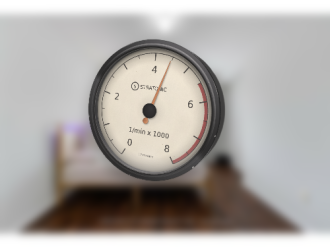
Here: 4500 (rpm)
